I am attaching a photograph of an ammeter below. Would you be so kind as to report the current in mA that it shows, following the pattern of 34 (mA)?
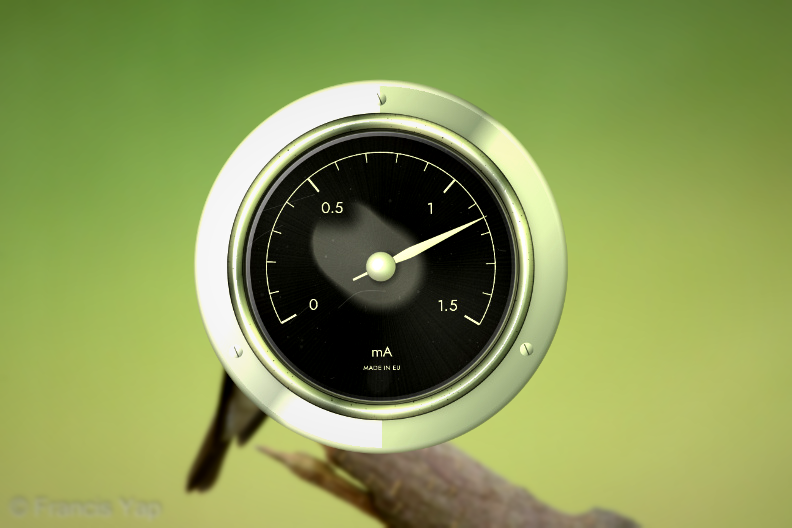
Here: 1.15 (mA)
